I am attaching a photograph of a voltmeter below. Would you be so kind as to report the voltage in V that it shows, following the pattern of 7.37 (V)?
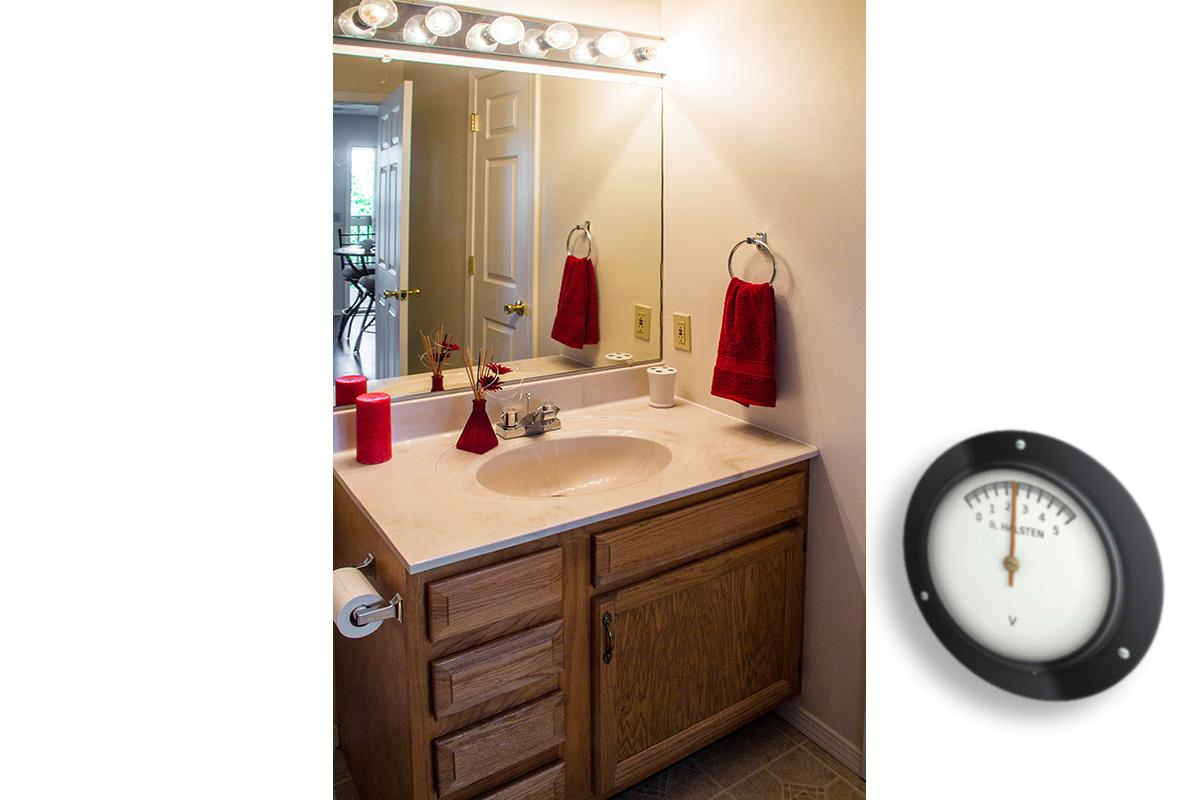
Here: 2.5 (V)
